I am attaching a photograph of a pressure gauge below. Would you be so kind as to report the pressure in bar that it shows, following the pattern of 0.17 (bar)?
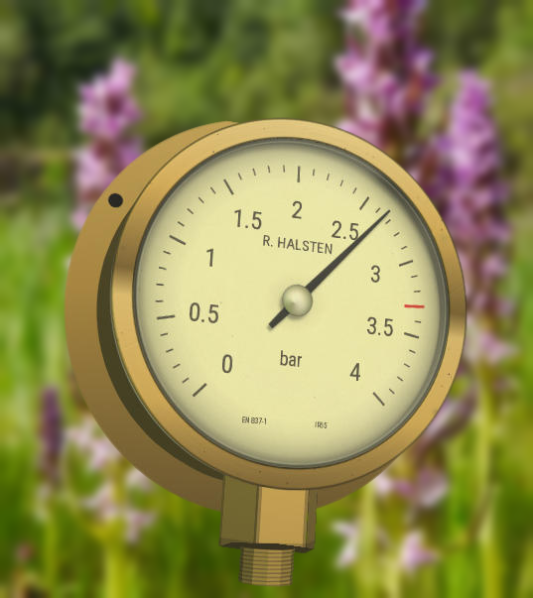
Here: 2.65 (bar)
